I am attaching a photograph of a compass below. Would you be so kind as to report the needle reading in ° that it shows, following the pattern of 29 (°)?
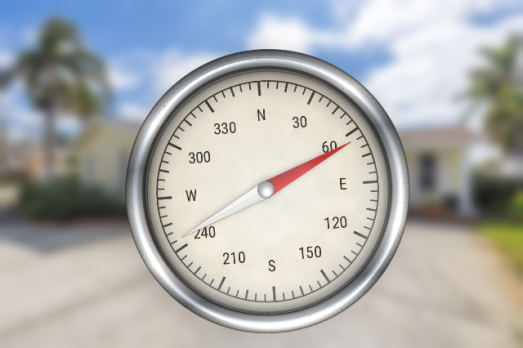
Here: 65 (°)
